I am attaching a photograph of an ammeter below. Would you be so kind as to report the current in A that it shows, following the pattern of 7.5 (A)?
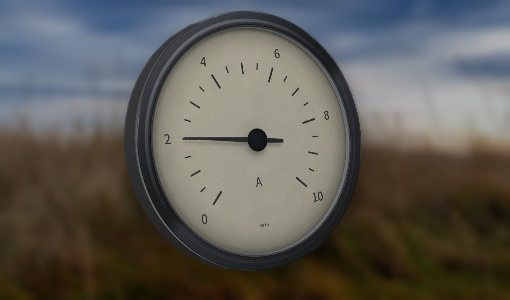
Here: 2 (A)
